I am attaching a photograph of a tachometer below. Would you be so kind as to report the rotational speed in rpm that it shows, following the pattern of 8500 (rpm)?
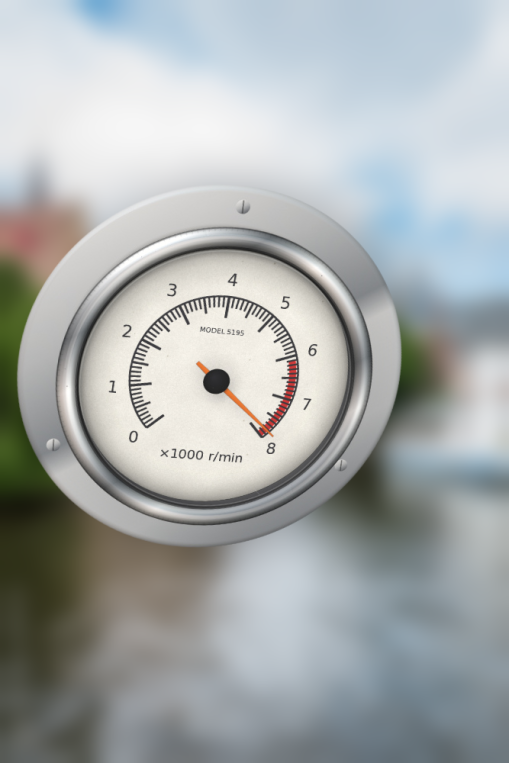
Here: 7800 (rpm)
